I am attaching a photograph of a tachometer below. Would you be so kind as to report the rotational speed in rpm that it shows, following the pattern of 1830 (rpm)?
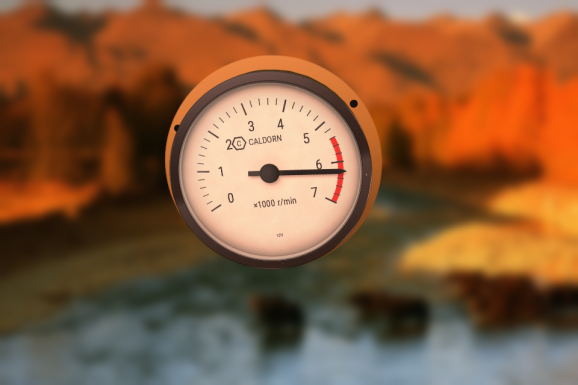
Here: 6200 (rpm)
